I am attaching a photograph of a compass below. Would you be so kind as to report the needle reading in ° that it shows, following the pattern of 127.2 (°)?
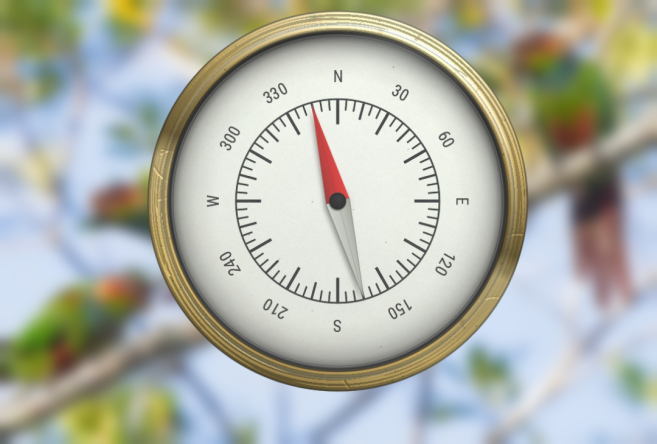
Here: 345 (°)
